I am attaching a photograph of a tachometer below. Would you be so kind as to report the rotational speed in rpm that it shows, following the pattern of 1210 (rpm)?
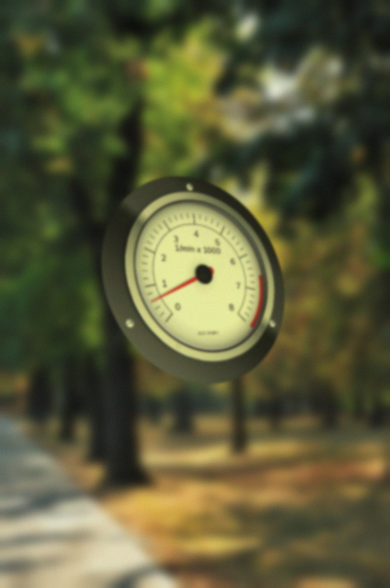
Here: 600 (rpm)
